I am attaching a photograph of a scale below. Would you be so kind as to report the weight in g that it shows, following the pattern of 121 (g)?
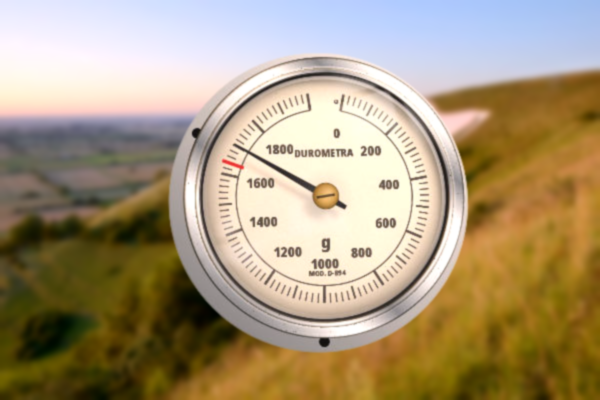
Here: 1700 (g)
